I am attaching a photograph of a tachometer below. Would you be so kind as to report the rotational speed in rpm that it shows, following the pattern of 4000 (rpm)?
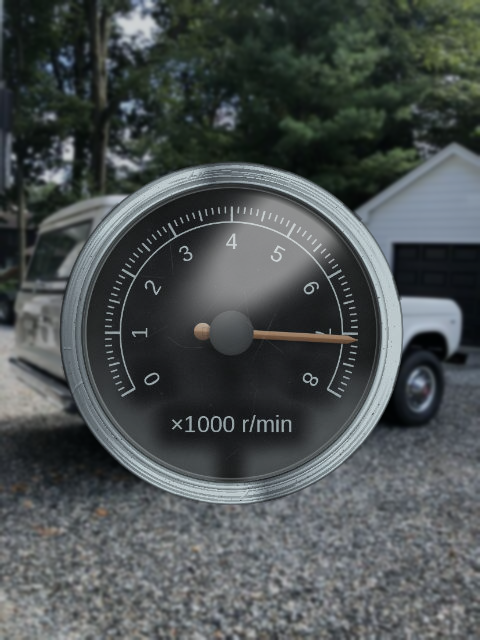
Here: 7100 (rpm)
